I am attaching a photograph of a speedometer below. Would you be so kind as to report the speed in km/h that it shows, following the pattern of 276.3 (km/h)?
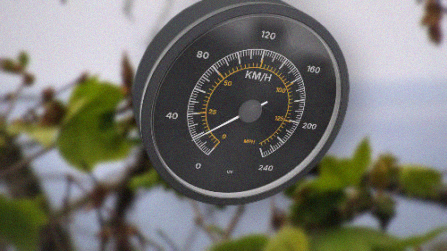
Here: 20 (km/h)
